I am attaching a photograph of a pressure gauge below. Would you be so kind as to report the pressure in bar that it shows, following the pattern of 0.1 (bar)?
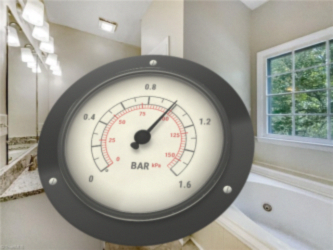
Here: 1 (bar)
